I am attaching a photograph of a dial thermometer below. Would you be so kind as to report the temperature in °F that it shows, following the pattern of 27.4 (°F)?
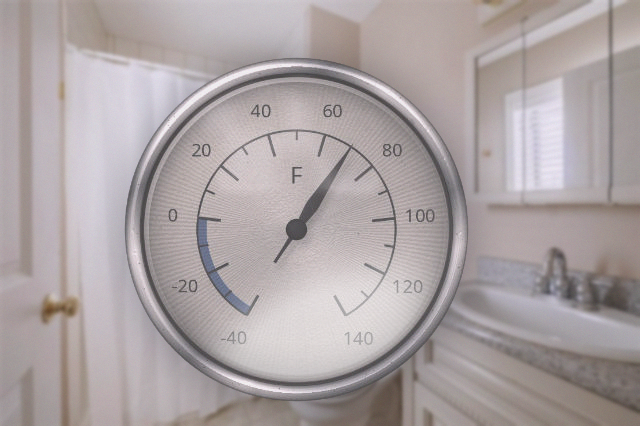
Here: 70 (°F)
